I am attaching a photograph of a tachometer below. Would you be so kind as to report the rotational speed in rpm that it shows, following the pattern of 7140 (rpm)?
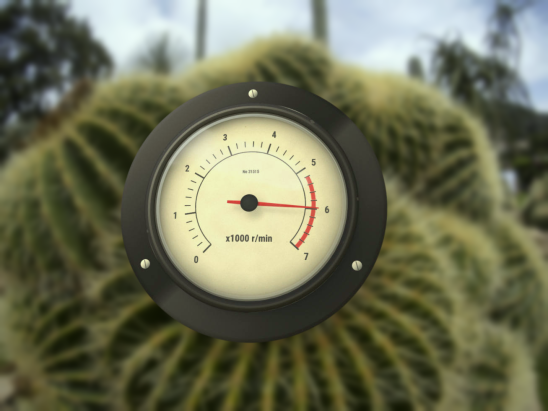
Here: 6000 (rpm)
